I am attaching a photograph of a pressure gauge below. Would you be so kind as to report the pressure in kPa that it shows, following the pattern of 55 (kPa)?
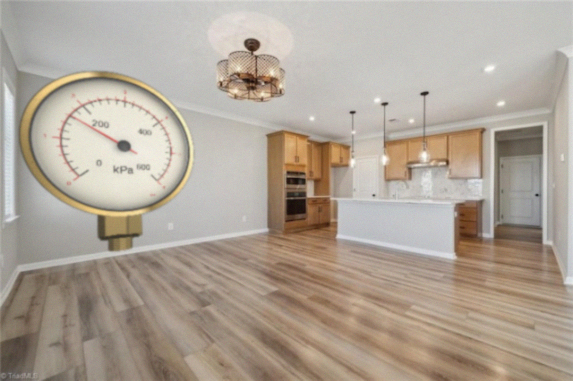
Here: 160 (kPa)
